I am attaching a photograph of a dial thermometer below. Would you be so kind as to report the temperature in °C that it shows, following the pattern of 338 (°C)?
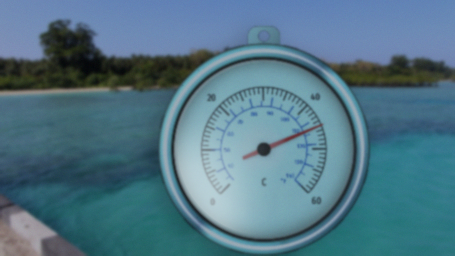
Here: 45 (°C)
